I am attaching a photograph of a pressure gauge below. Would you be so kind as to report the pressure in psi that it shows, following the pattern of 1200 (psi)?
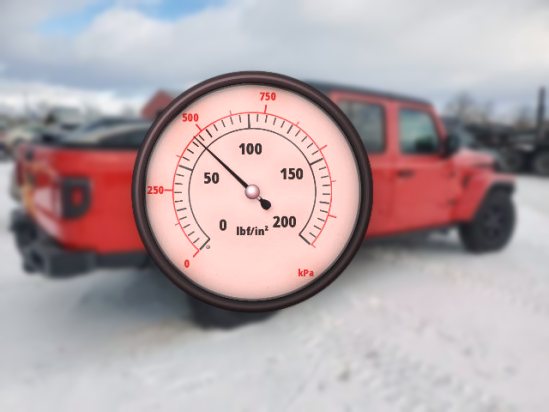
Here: 67.5 (psi)
